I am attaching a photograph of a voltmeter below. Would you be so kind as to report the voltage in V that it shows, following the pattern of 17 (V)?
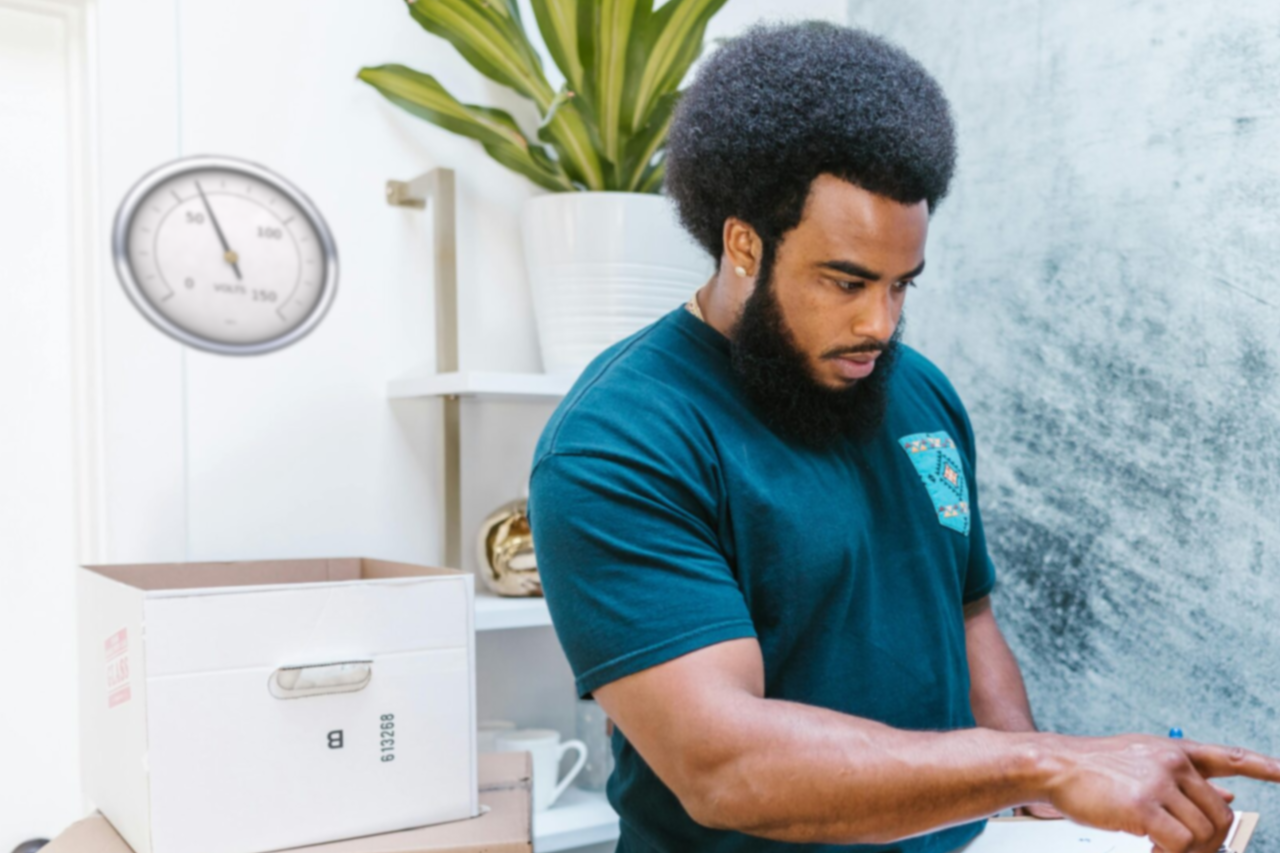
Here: 60 (V)
